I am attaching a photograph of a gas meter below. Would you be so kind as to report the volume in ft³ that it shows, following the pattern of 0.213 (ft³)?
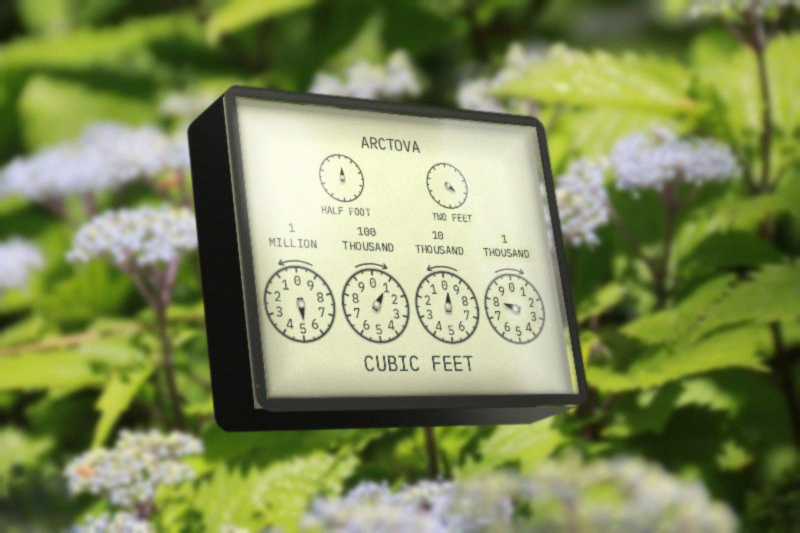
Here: 509800 (ft³)
